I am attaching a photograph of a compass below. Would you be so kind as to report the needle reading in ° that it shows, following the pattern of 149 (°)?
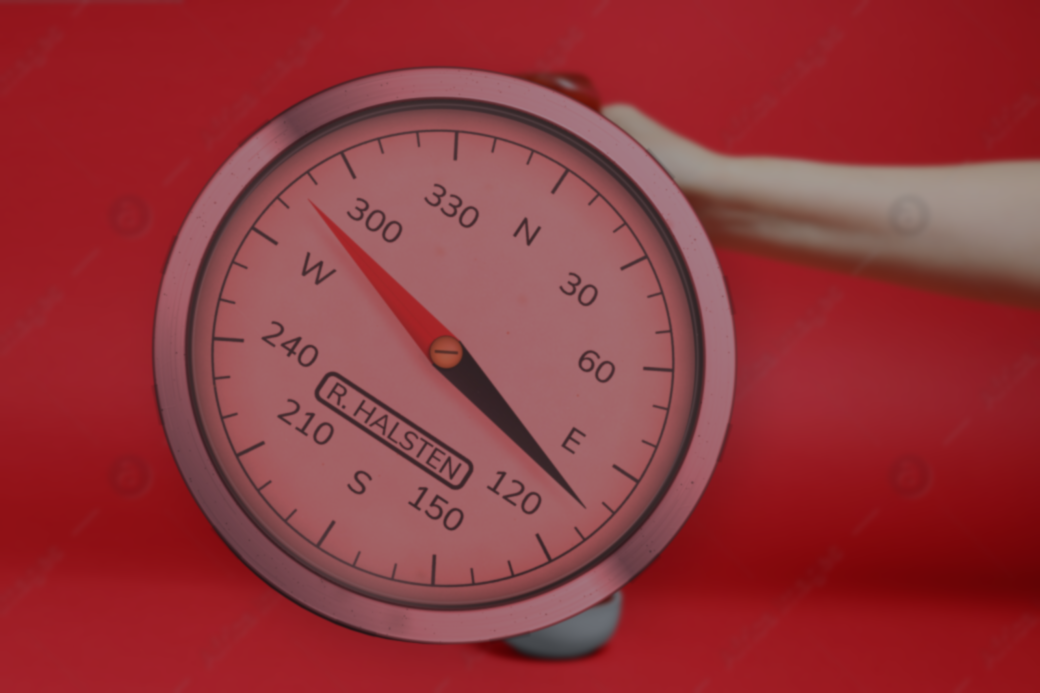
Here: 285 (°)
